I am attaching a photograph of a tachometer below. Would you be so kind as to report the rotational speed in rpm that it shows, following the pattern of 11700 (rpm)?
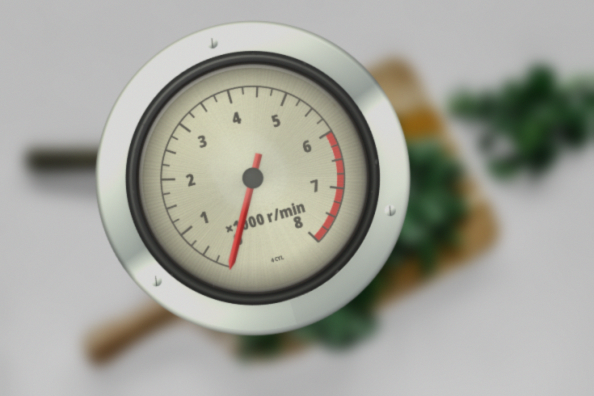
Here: 0 (rpm)
